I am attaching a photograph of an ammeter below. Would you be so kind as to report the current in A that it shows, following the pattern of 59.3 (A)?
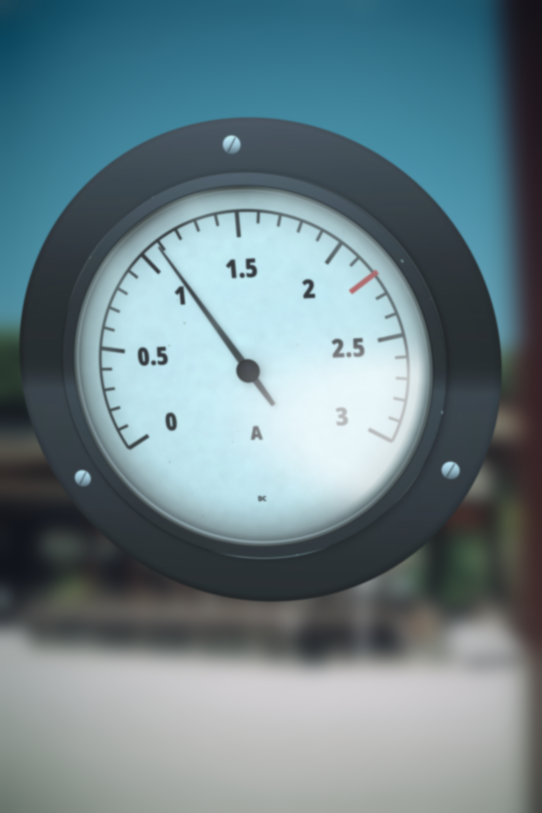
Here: 1.1 (A)
